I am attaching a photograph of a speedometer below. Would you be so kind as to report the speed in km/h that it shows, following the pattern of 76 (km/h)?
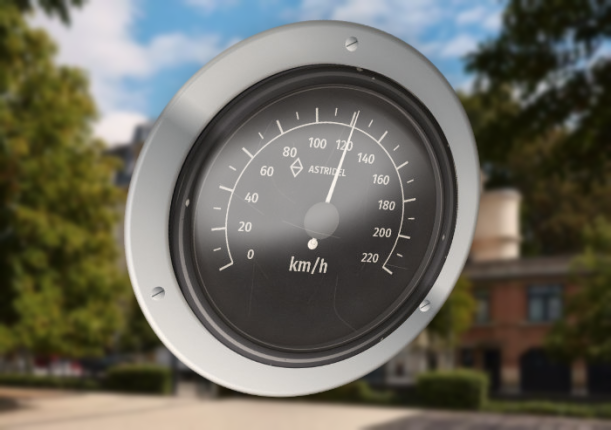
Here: 120 (km/h)
